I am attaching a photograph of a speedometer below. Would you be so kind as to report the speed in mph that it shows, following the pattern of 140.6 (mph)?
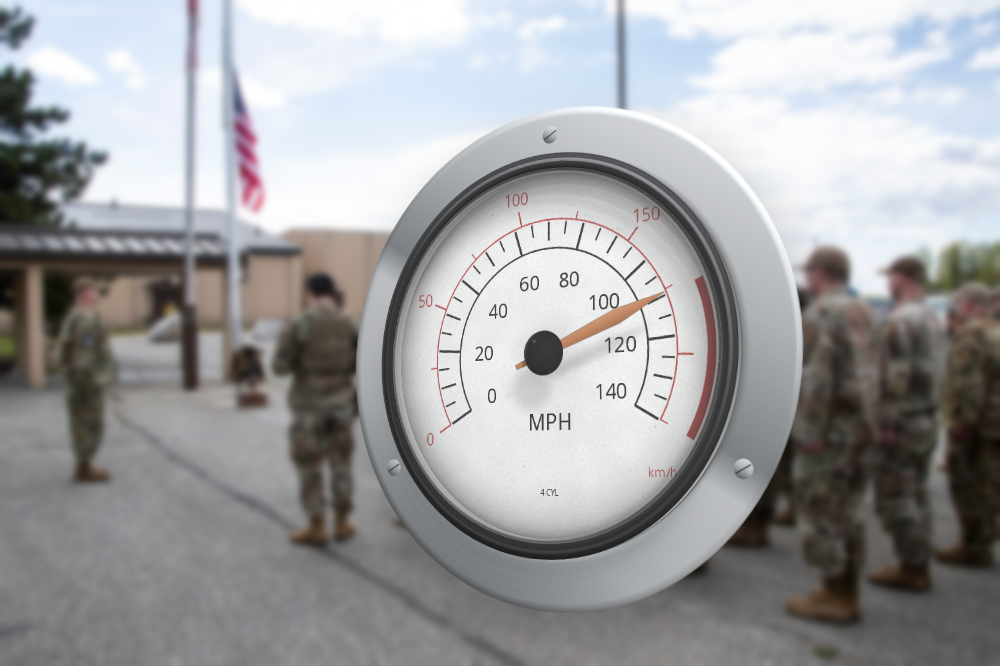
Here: 110 (mph)
